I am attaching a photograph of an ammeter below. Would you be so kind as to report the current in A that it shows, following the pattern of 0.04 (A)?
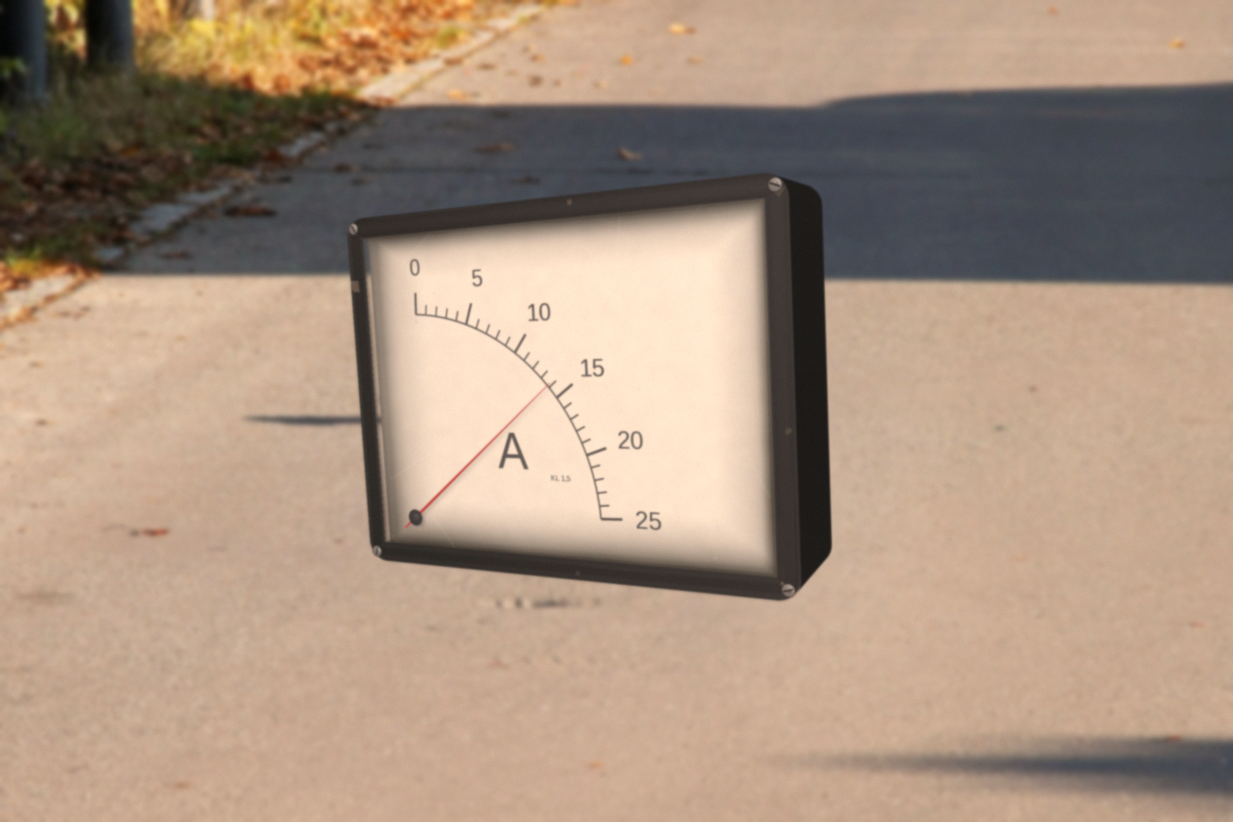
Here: 14 (A)
